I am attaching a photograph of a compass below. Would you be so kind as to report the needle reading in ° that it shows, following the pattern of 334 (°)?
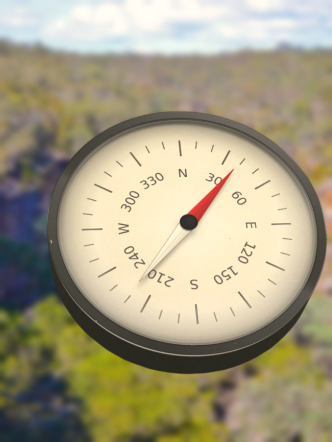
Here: 40 (°)
